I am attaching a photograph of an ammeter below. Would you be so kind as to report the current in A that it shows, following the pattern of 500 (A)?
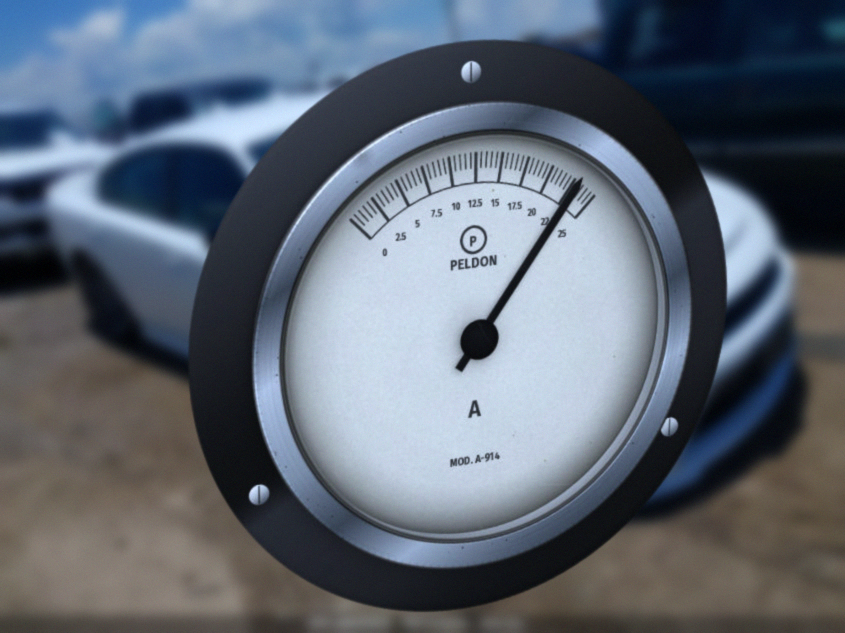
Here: 22.5 (A)
